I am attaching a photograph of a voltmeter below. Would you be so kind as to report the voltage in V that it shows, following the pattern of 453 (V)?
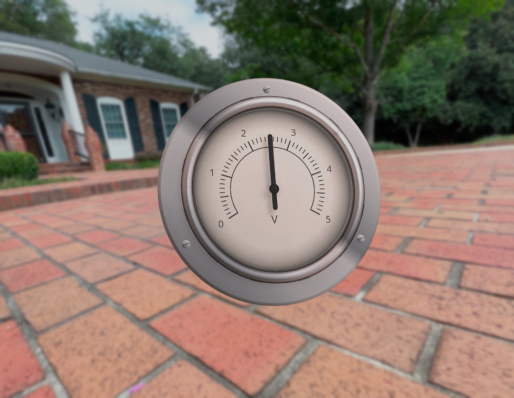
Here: 2.5 (V)
